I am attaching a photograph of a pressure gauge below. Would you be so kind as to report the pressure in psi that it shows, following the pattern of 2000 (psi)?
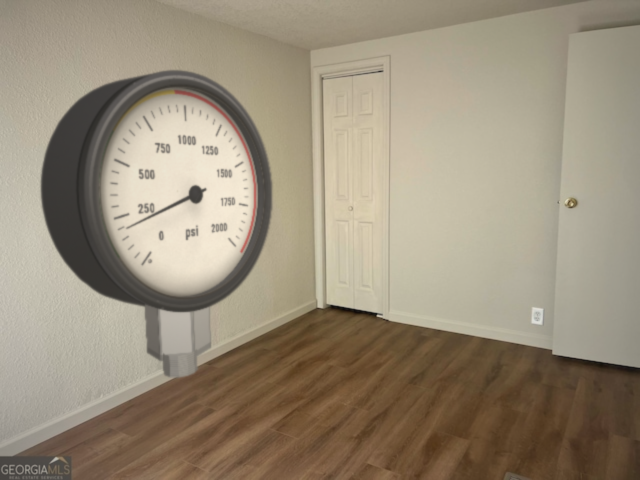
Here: 200 (psi)
